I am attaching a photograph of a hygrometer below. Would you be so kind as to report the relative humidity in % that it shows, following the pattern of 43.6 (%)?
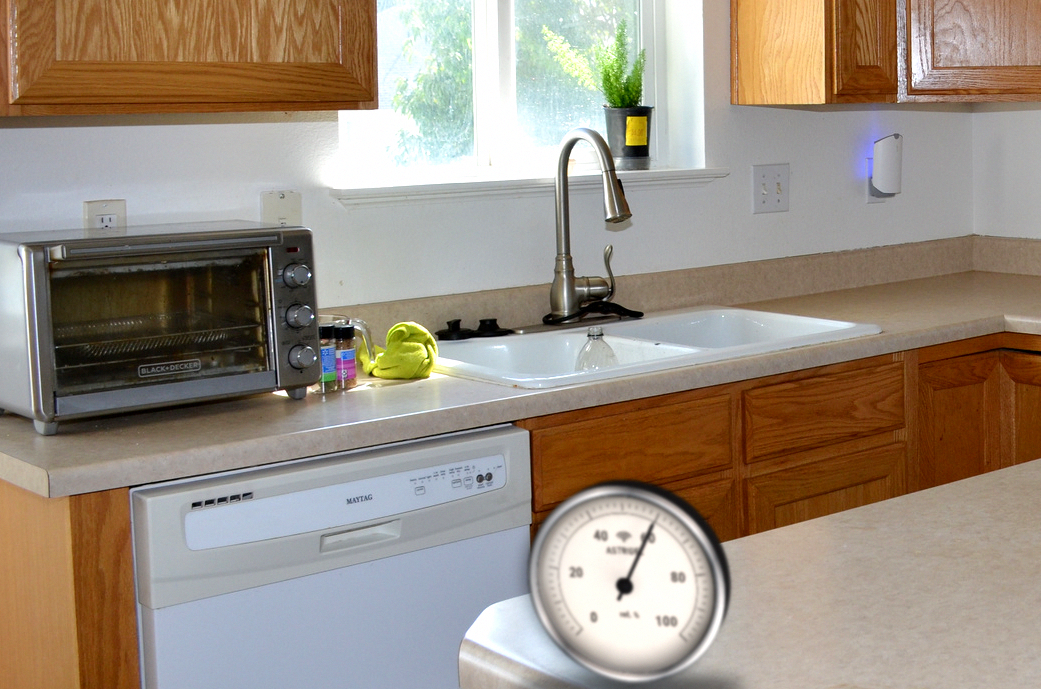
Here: 60 (%)
